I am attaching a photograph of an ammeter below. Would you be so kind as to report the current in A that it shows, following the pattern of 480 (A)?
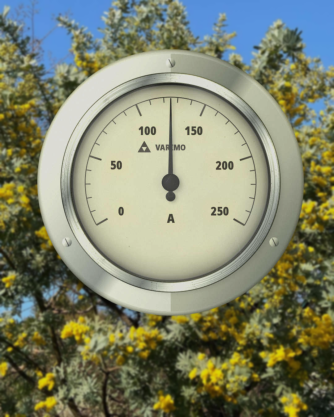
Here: 125 (A)
